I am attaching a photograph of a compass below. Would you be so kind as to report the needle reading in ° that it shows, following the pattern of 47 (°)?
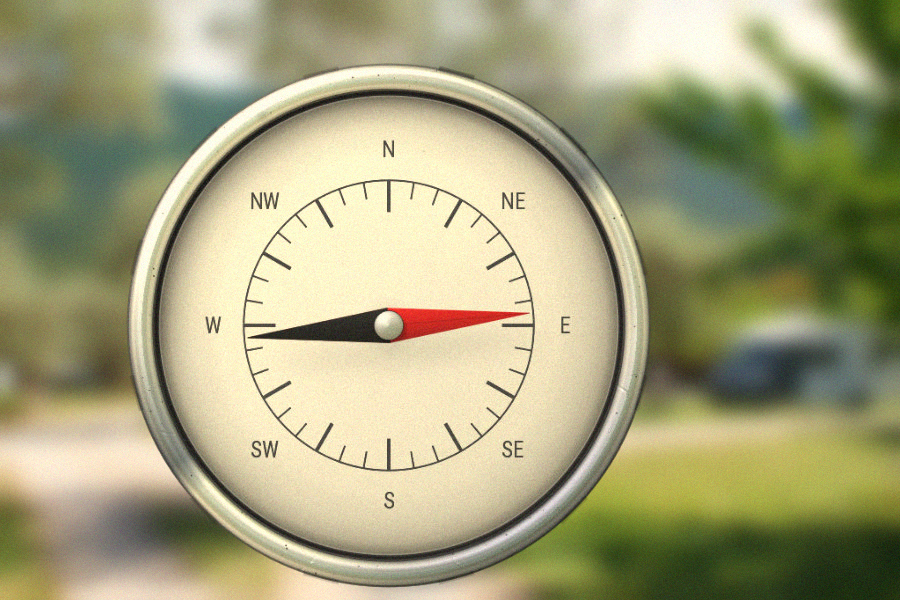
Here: 85 (°)
